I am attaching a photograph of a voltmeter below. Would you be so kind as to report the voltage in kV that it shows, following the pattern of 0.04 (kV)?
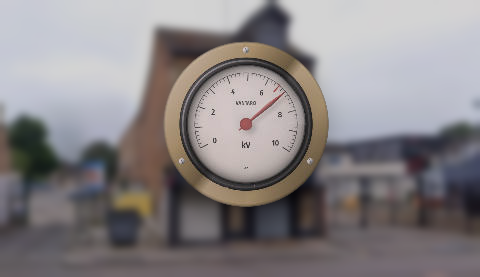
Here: 7 (kV)
